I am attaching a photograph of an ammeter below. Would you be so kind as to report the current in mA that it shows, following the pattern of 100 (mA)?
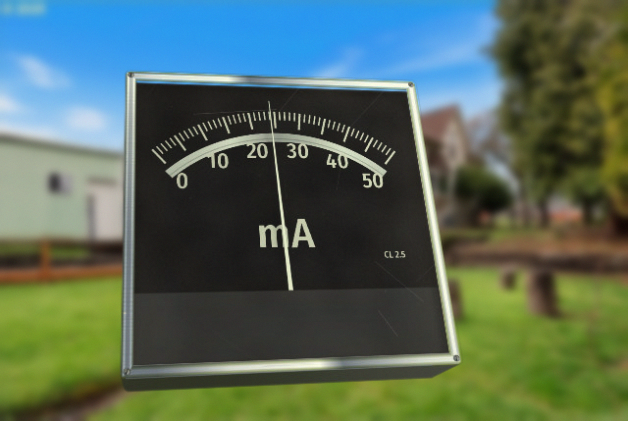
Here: 24 (mA)
